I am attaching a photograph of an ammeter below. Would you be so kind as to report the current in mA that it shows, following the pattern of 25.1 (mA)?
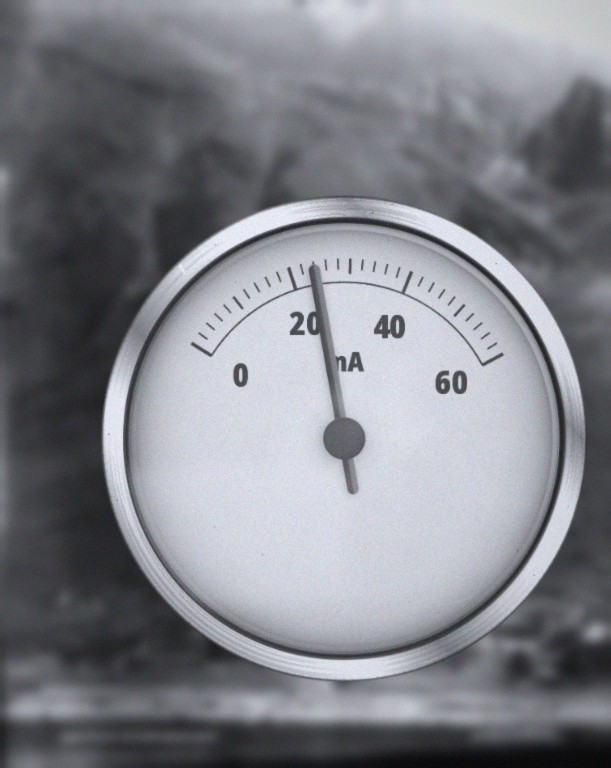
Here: 24 (mA)
